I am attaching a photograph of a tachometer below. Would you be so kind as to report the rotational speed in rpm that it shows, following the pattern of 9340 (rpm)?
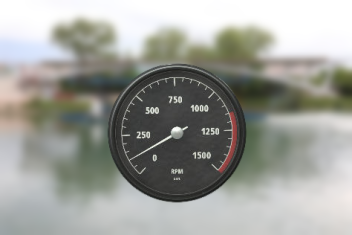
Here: 100 (rpm)
